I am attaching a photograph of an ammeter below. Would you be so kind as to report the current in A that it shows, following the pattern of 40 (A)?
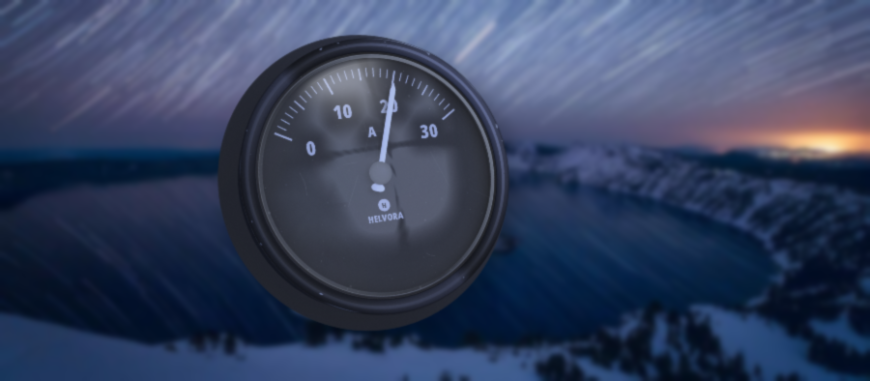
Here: 20 (A)
